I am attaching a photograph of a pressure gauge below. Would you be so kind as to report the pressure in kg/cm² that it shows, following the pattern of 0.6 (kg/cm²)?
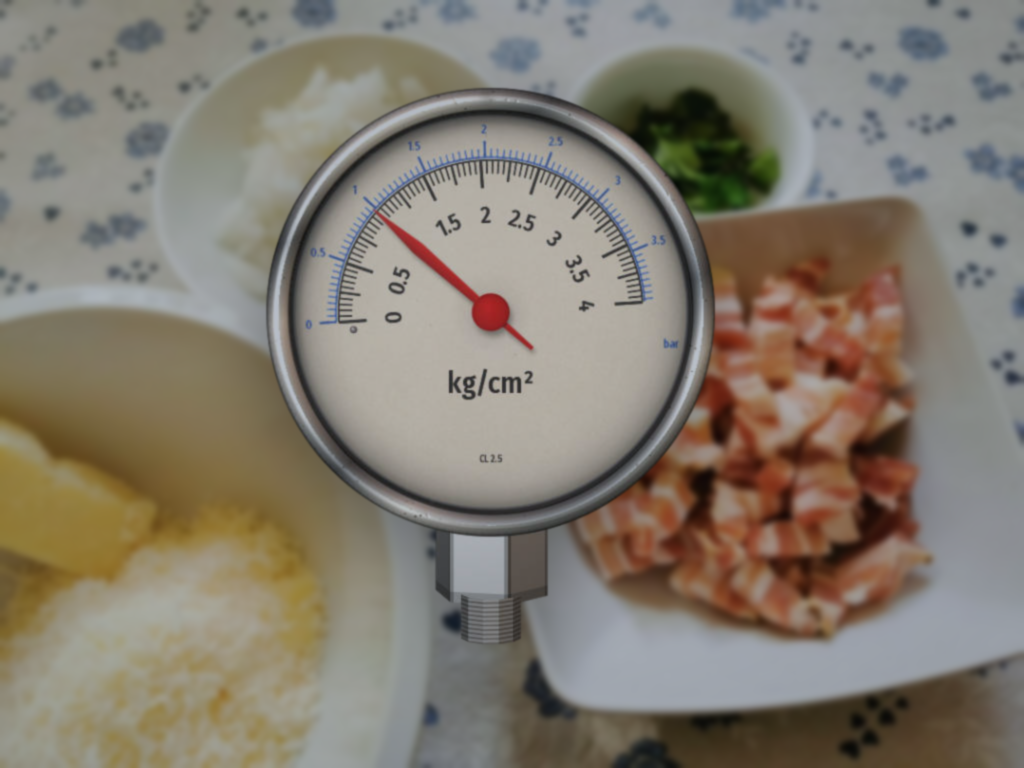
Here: 1 (kg/cm²)
